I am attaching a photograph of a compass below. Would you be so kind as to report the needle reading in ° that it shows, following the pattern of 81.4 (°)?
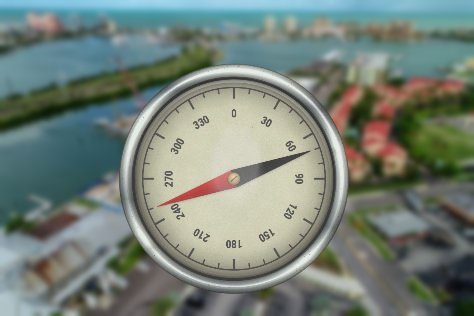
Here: 250 (°)
